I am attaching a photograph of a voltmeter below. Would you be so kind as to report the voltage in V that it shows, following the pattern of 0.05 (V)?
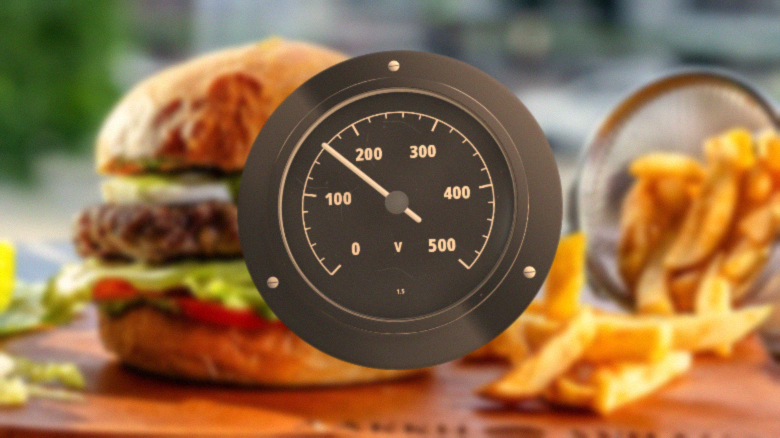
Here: 160 (V)
